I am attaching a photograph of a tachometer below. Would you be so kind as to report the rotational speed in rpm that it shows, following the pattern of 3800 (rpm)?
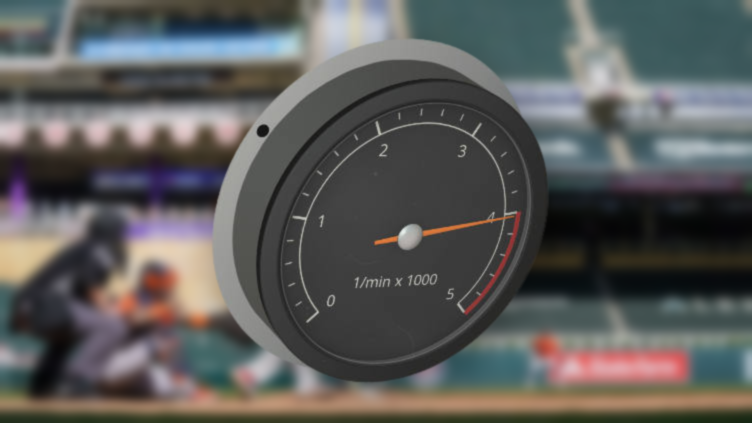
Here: 4000 (rpm)
